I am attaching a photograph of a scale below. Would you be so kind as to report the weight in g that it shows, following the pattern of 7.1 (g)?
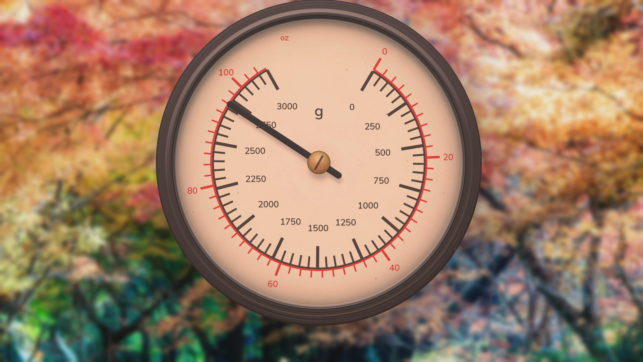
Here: 2725 (g)
